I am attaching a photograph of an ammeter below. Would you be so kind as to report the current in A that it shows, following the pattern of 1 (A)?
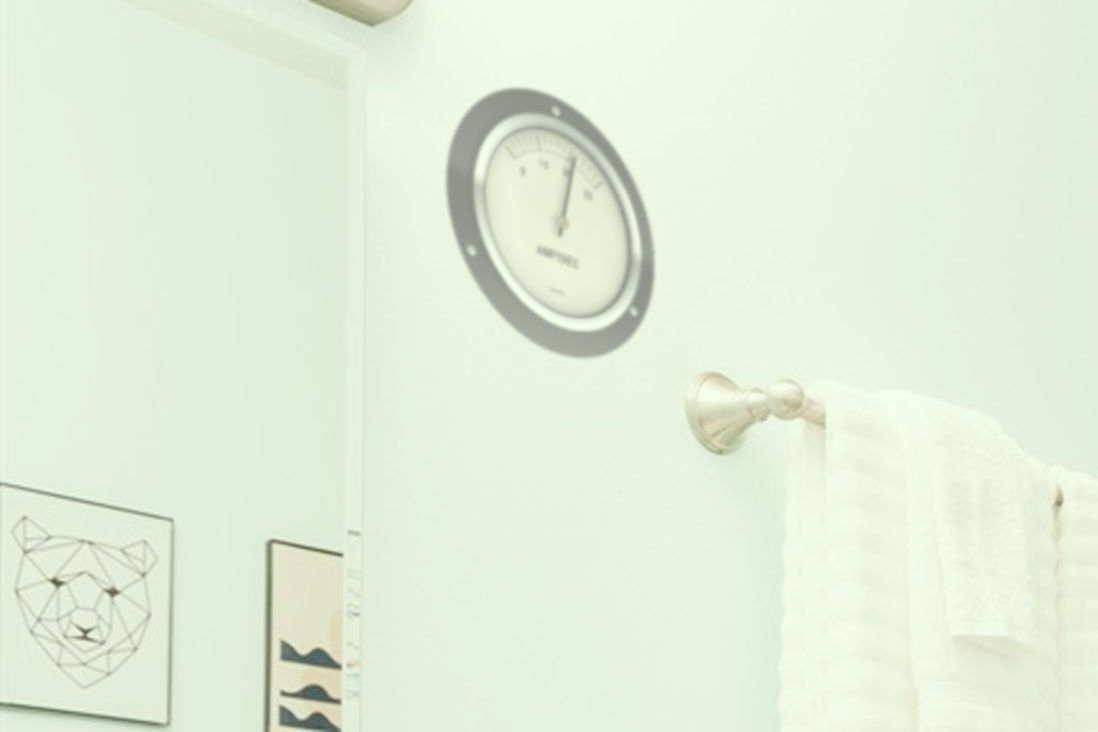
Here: 20 (A)
